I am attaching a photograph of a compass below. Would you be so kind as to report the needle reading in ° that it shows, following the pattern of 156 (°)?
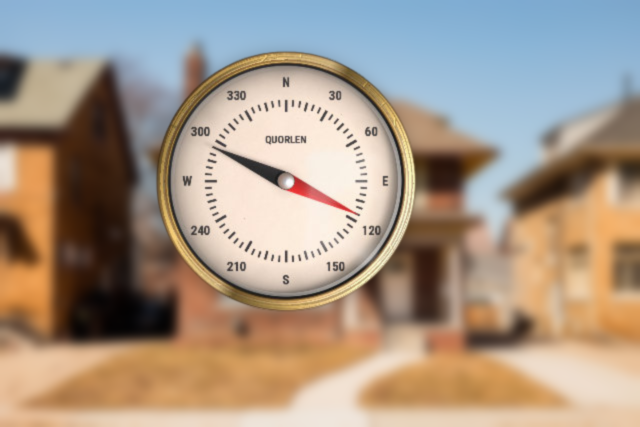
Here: 115 (°)
